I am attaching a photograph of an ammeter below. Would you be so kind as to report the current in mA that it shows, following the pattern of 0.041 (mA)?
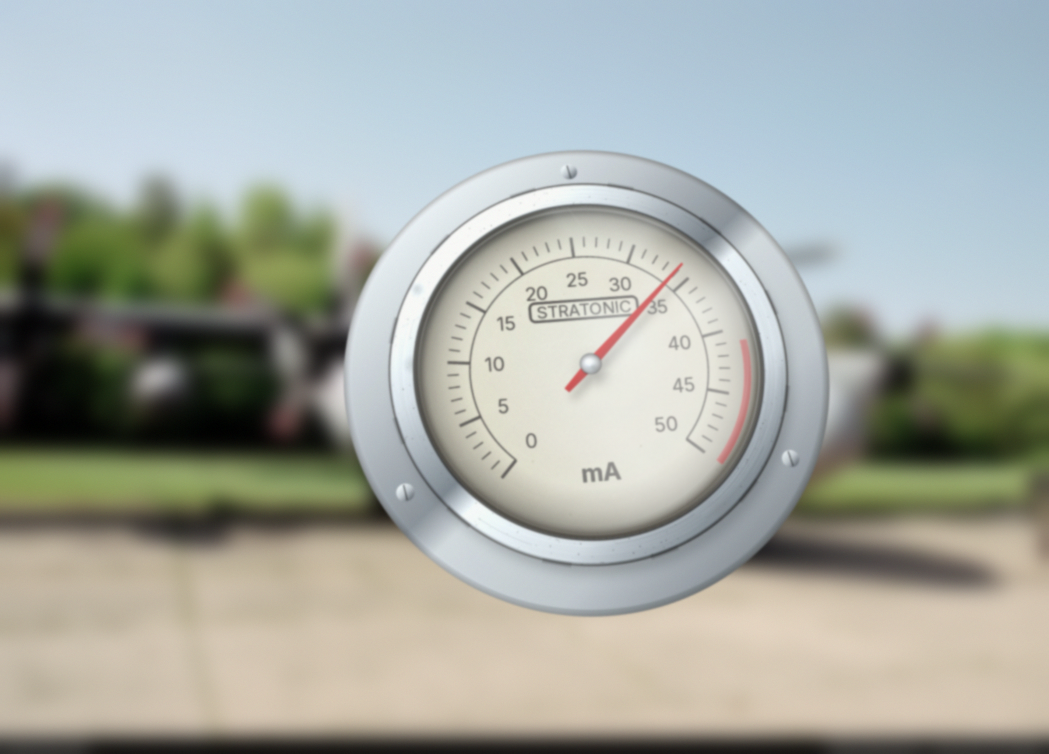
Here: 34 (mA)
